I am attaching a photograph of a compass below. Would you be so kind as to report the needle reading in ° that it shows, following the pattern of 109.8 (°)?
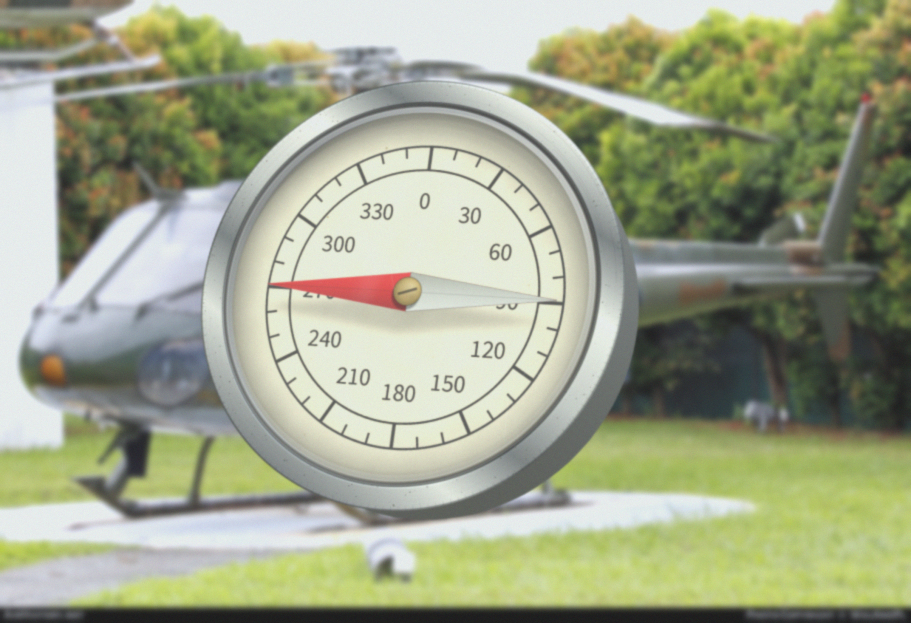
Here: 270 (°)
